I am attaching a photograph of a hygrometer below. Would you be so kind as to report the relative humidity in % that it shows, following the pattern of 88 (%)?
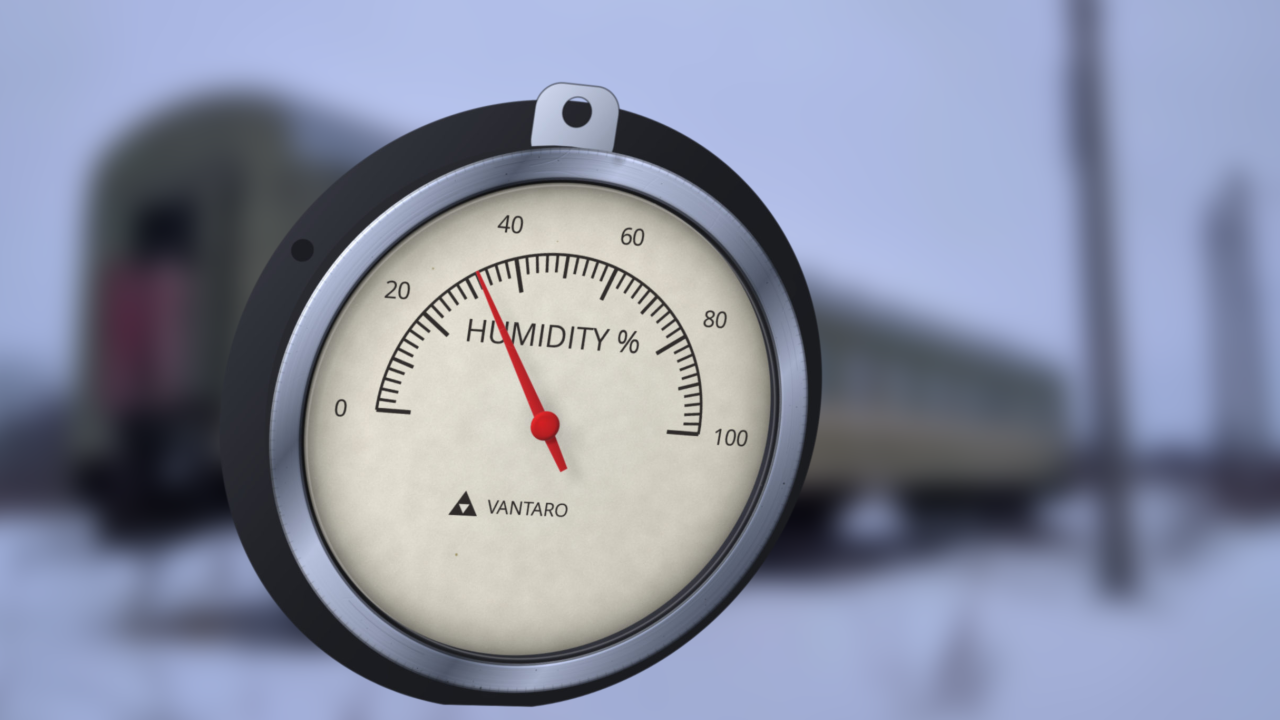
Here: 32 (%)
